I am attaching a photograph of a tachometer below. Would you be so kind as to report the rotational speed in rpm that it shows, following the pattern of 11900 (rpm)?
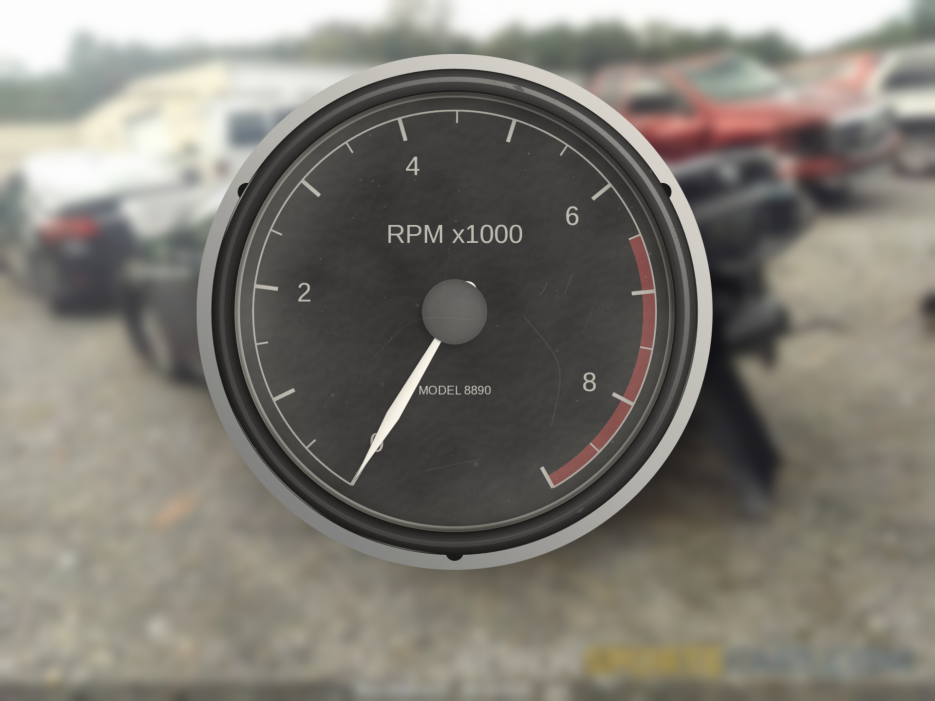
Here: 0 (rpm)
